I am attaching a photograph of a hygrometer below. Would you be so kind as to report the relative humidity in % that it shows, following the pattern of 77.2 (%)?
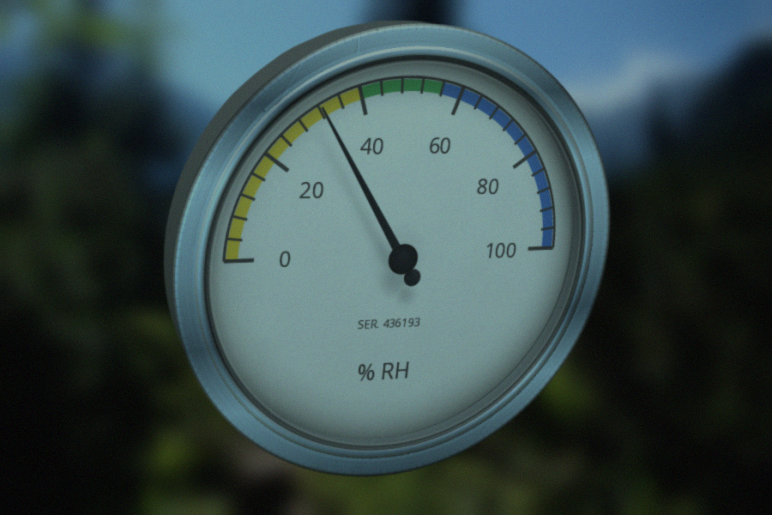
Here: 32 (%)
